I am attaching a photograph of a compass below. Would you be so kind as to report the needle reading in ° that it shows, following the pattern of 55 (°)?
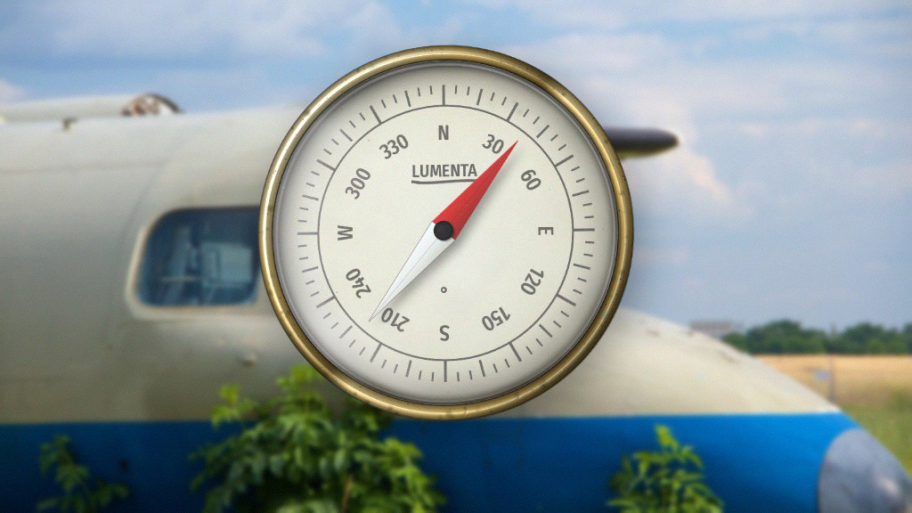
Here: 40 (°)
